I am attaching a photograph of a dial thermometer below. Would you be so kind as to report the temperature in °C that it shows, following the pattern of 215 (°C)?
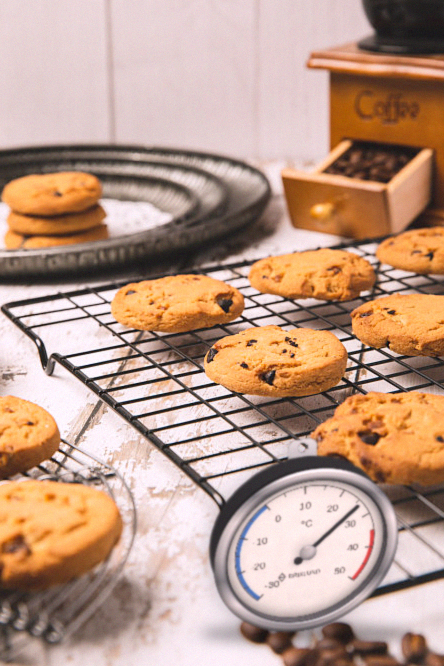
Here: 25 (°C)
